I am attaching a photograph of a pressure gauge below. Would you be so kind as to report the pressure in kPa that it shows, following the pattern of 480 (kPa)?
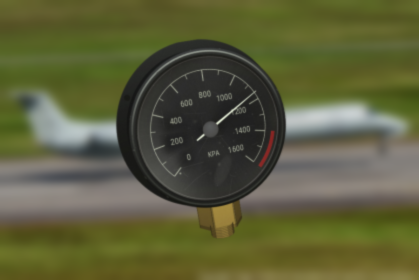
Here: 1150 (kPa)
